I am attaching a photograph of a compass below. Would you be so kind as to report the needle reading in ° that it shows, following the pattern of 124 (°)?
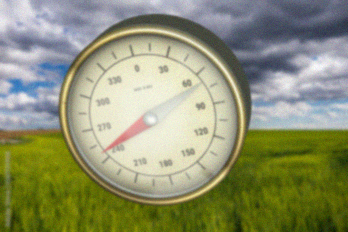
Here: 247.5 (°)
